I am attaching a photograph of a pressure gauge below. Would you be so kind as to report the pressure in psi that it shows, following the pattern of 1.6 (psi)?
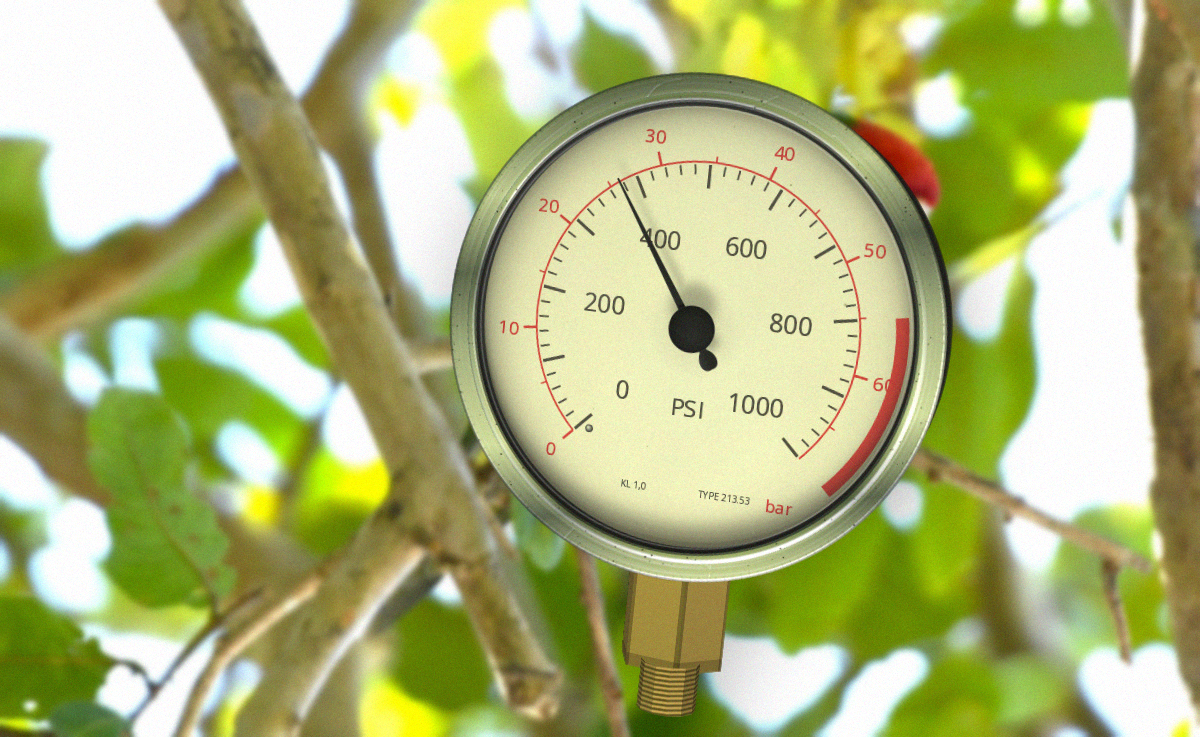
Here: 380 (psi)
